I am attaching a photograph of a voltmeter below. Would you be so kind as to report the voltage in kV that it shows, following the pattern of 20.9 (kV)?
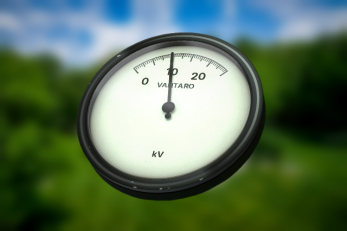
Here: 10 (kV)
